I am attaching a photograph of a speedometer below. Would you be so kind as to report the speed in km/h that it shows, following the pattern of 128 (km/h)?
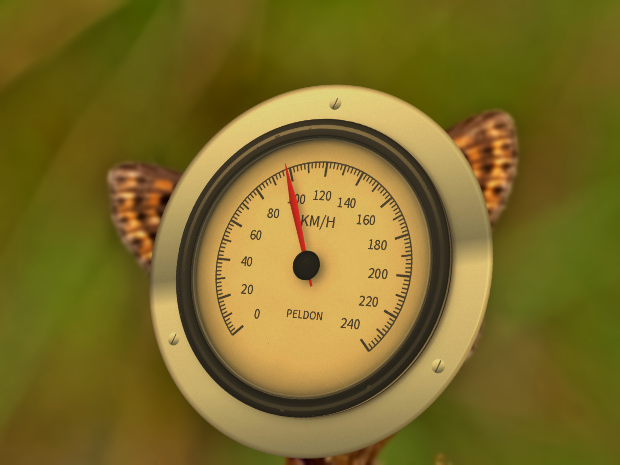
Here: 100 (km/h)
